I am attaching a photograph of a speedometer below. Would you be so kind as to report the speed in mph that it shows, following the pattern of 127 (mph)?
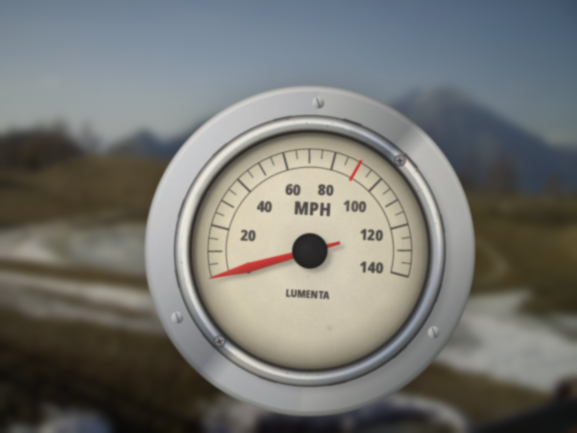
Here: 0 (mph)
